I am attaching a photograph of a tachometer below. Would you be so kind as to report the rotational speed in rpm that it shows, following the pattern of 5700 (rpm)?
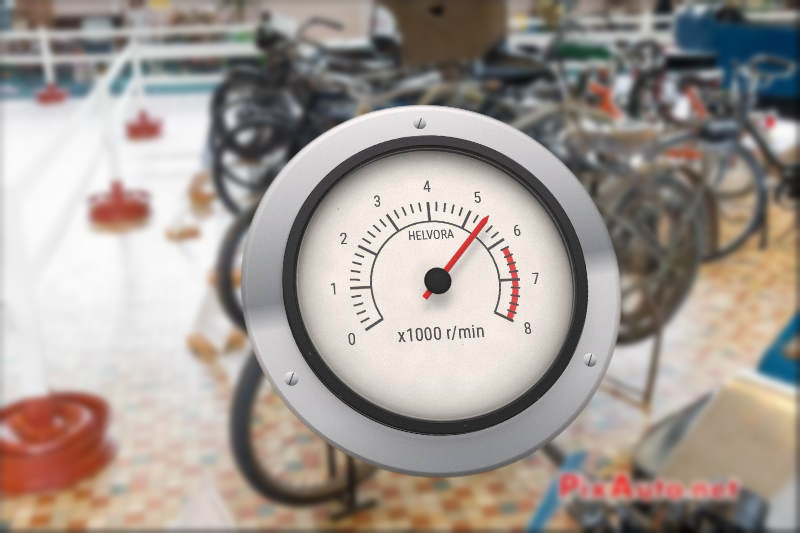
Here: 5400 (rpm)
